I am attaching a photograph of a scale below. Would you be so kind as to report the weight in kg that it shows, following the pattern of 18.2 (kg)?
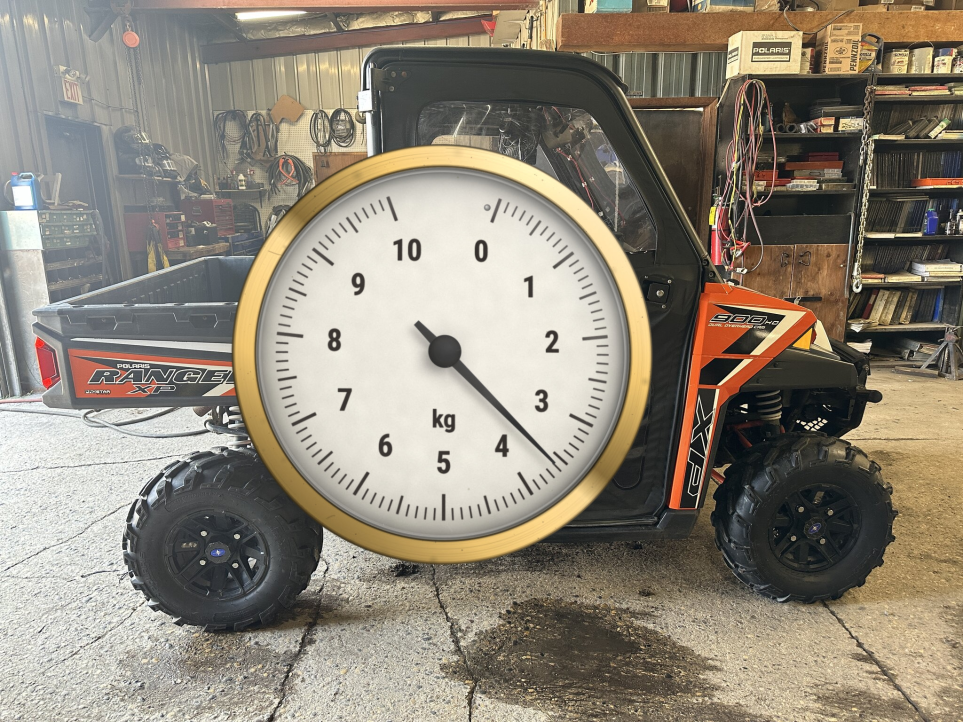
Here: 3.6 (kg)
